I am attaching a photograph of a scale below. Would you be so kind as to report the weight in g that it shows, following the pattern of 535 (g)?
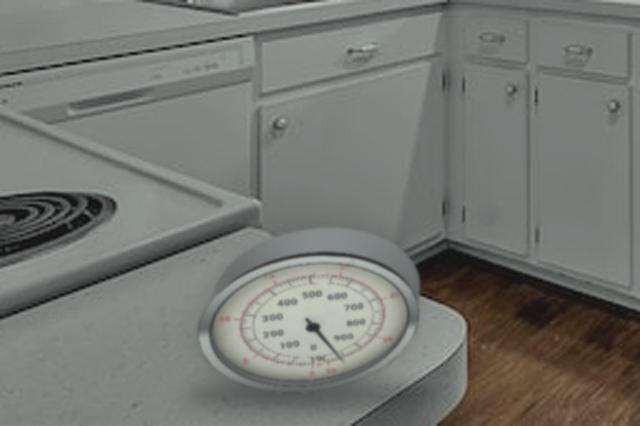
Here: 950 (g)
